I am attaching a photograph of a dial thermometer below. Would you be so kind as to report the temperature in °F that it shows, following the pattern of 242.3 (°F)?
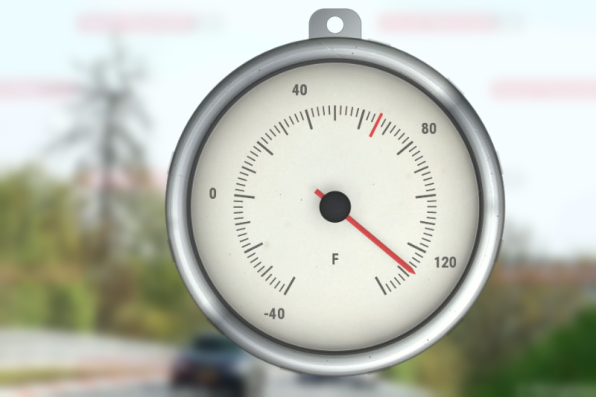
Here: 128 (°F)
